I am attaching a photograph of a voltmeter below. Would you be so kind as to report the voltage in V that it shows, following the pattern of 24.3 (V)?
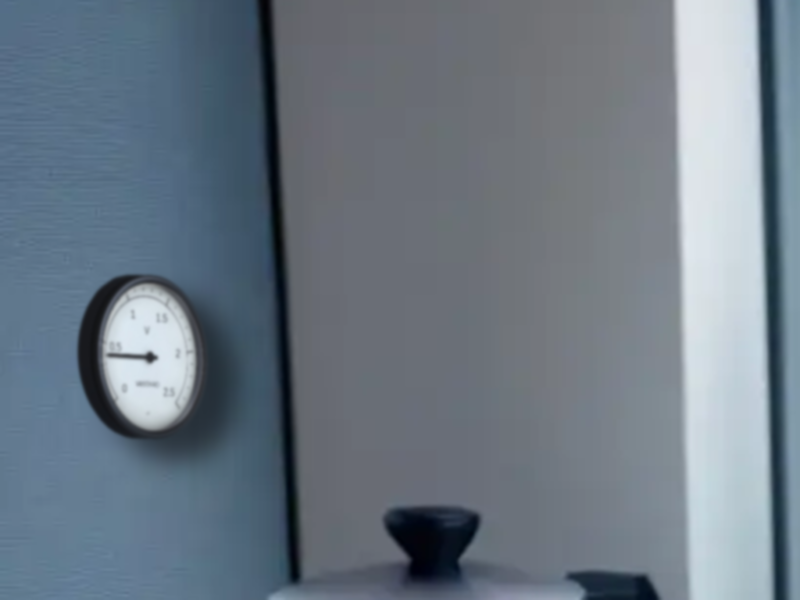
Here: 0.4 (V)
